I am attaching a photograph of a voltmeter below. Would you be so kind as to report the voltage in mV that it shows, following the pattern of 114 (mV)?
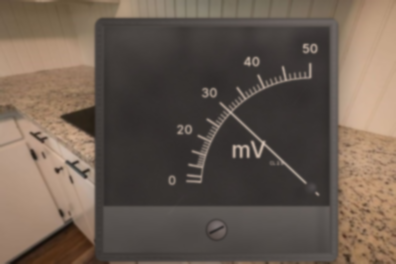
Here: 30 (mV)
